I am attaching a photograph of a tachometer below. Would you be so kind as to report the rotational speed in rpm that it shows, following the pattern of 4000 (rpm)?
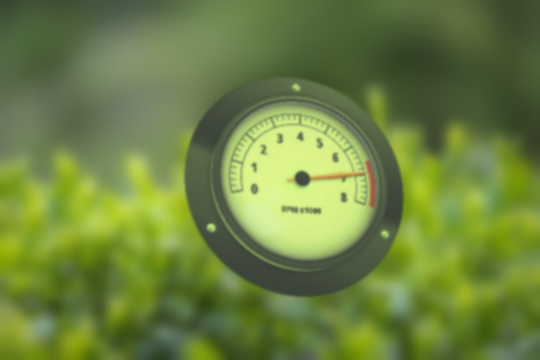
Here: 7000 (rpm)
